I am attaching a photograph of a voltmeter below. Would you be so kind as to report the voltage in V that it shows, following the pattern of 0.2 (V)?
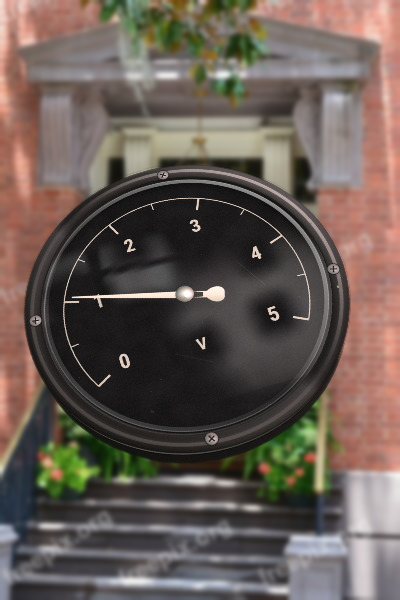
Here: 1 (V)
